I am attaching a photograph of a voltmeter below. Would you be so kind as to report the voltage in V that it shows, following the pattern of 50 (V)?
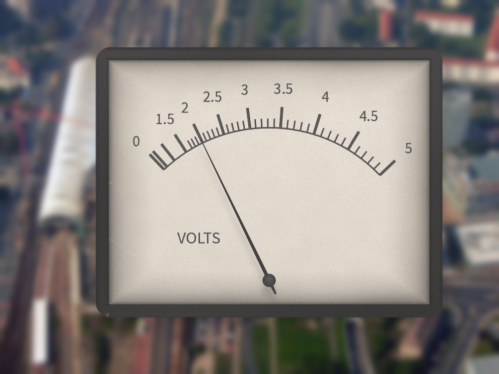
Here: 2 (V)
